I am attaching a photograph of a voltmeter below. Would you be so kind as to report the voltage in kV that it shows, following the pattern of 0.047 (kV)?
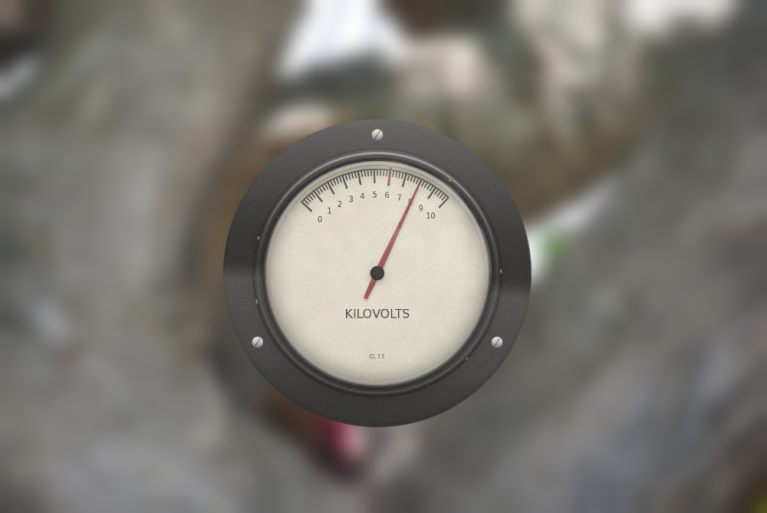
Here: 8 (kV)
